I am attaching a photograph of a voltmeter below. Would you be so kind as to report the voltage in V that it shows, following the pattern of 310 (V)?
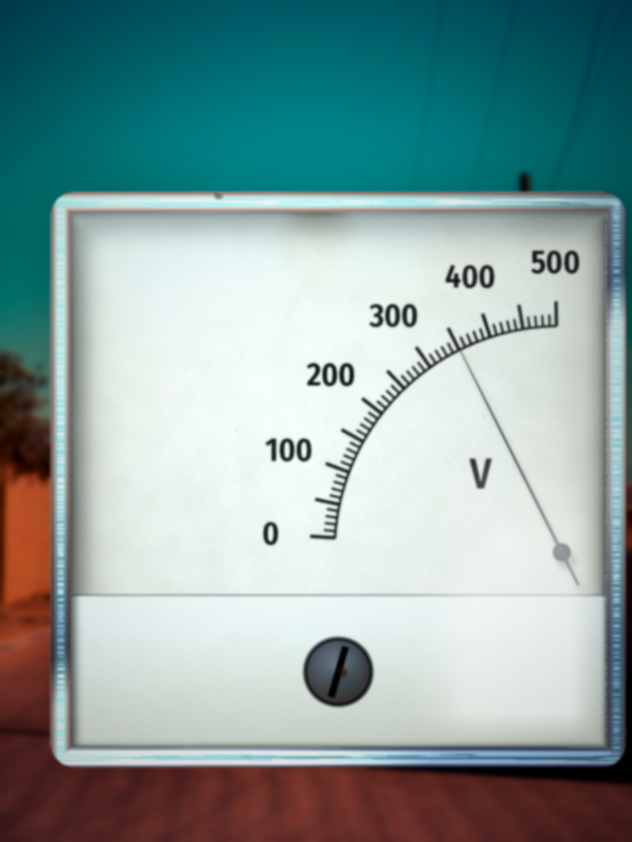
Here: 350 (V)
